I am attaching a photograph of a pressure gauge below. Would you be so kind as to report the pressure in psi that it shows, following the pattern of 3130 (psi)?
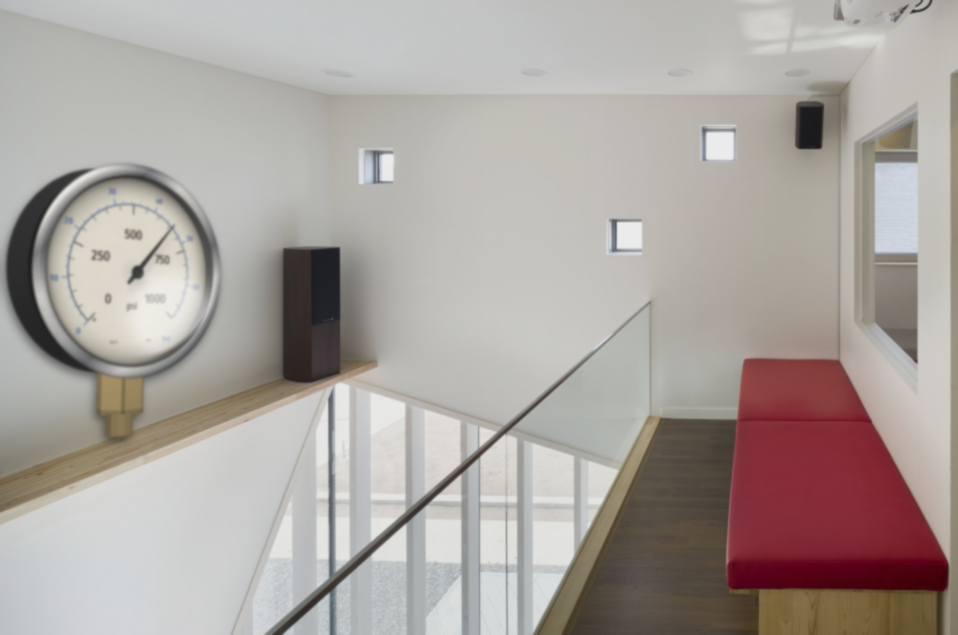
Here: 650 (psi)
